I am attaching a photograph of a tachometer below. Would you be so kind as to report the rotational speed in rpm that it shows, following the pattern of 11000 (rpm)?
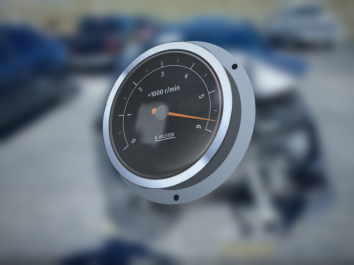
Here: 5750 (rpm)
